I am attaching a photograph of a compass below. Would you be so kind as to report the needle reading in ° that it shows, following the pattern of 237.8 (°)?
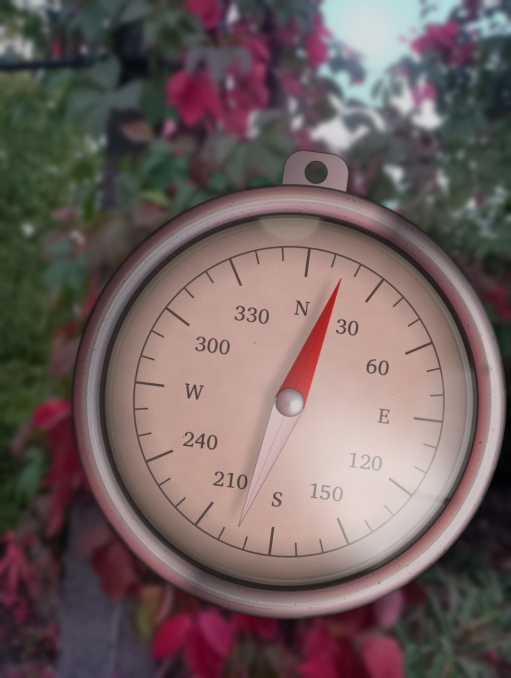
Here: 15 (°)
